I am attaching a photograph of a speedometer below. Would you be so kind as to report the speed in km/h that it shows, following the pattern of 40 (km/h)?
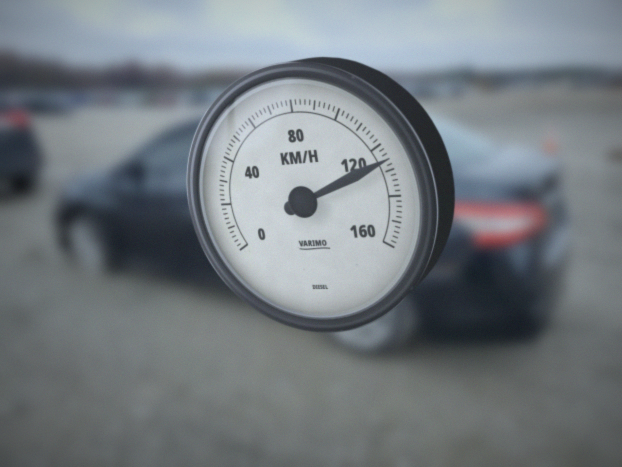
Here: 126 (km/h)
